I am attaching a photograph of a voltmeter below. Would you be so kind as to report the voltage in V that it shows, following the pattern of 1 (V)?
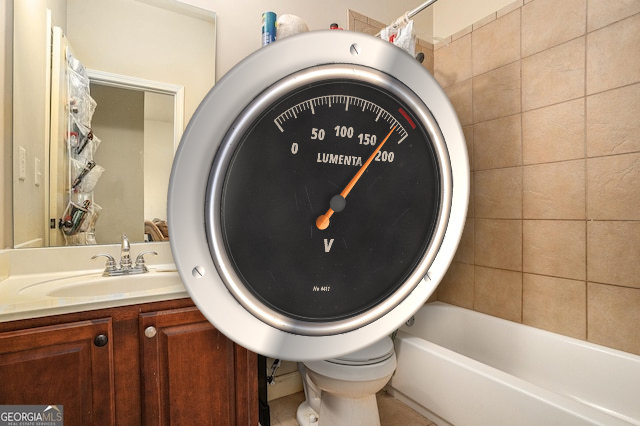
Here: 175 (V)
